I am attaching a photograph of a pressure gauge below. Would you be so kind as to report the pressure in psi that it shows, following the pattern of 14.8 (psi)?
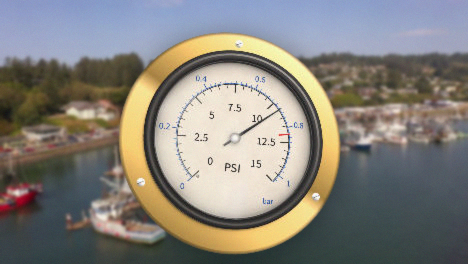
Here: 10.5 (psi)
